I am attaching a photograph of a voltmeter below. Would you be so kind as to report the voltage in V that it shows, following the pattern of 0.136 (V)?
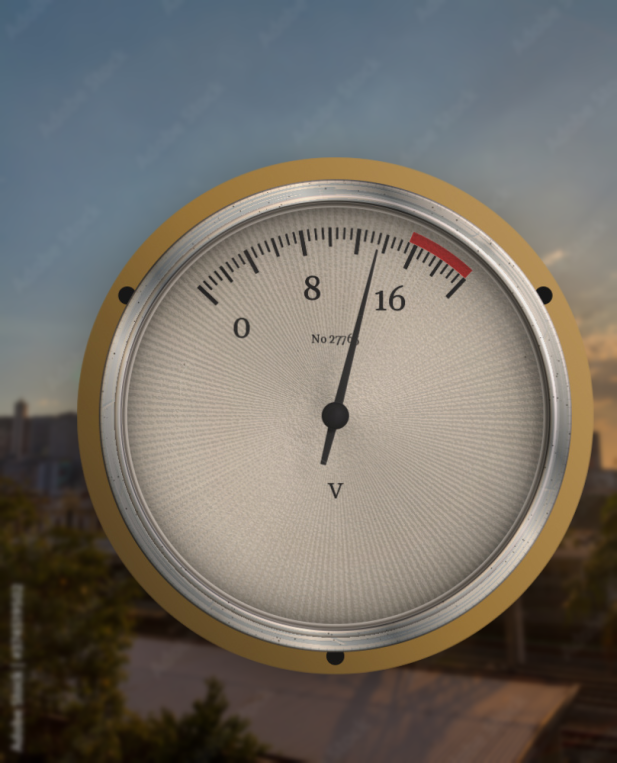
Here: 13.5 (V)
